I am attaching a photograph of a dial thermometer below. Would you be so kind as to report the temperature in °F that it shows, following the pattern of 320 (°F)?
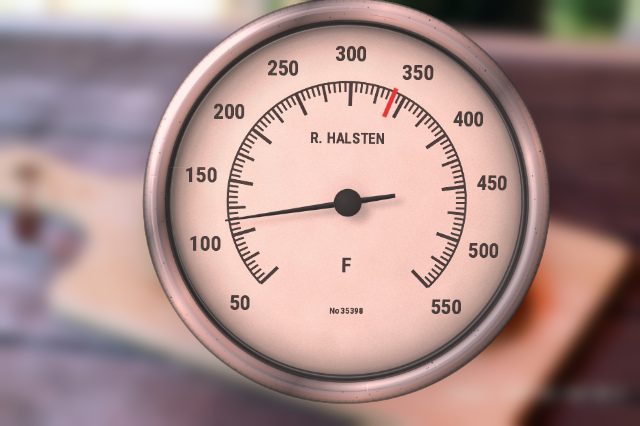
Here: 115 (°F)
